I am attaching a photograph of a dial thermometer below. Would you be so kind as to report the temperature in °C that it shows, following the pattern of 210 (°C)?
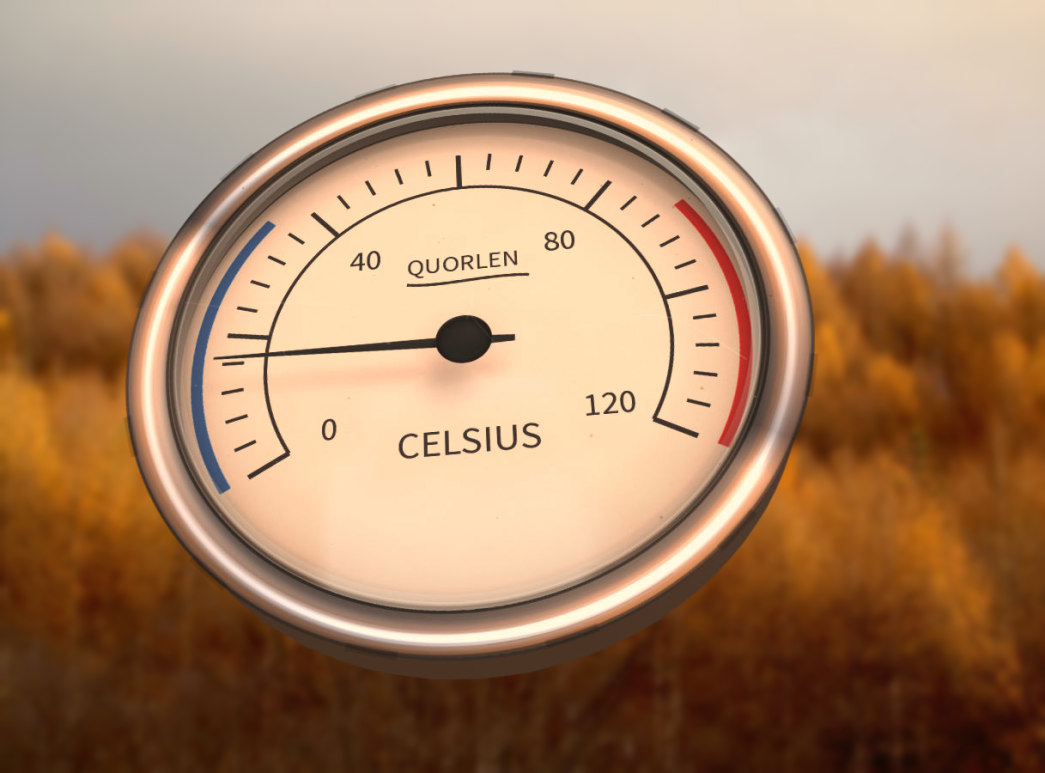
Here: 16 (°C)
